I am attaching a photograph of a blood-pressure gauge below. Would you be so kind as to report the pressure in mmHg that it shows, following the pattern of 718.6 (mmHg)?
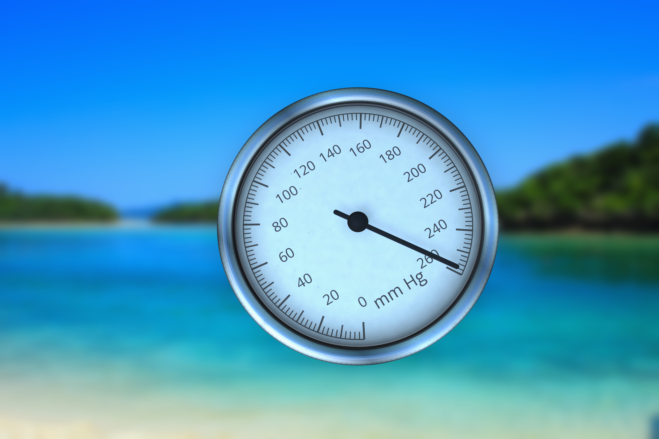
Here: 258 (mmHg)
